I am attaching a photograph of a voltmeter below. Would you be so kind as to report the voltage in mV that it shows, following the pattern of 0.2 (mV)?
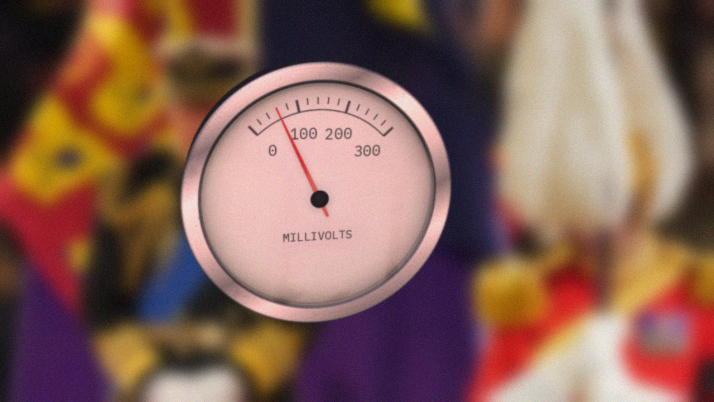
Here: 60 (mV)
